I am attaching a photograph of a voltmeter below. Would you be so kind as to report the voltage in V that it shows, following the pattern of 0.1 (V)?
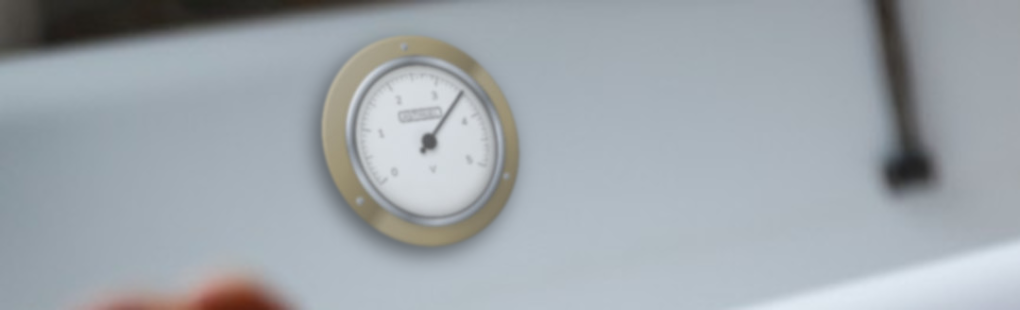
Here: 3.5 (V)
